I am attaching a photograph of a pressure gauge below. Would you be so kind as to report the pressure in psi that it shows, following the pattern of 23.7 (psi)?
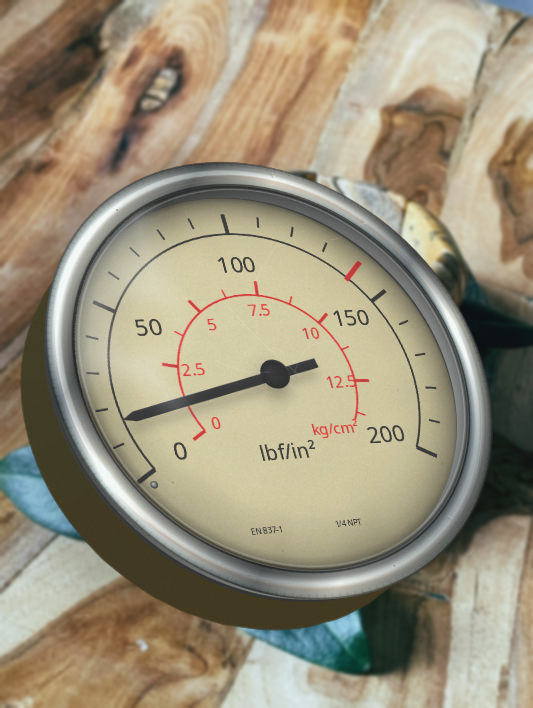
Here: 15 (psi)
